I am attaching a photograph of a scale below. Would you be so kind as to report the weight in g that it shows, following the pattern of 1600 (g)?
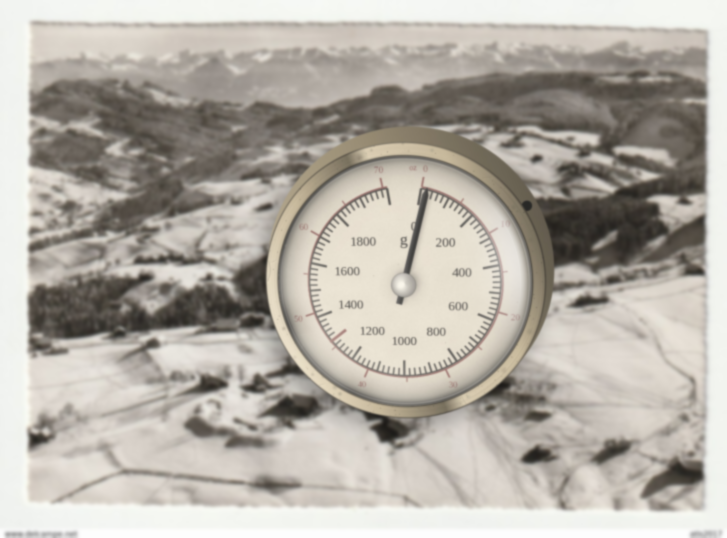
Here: 20 (g)
